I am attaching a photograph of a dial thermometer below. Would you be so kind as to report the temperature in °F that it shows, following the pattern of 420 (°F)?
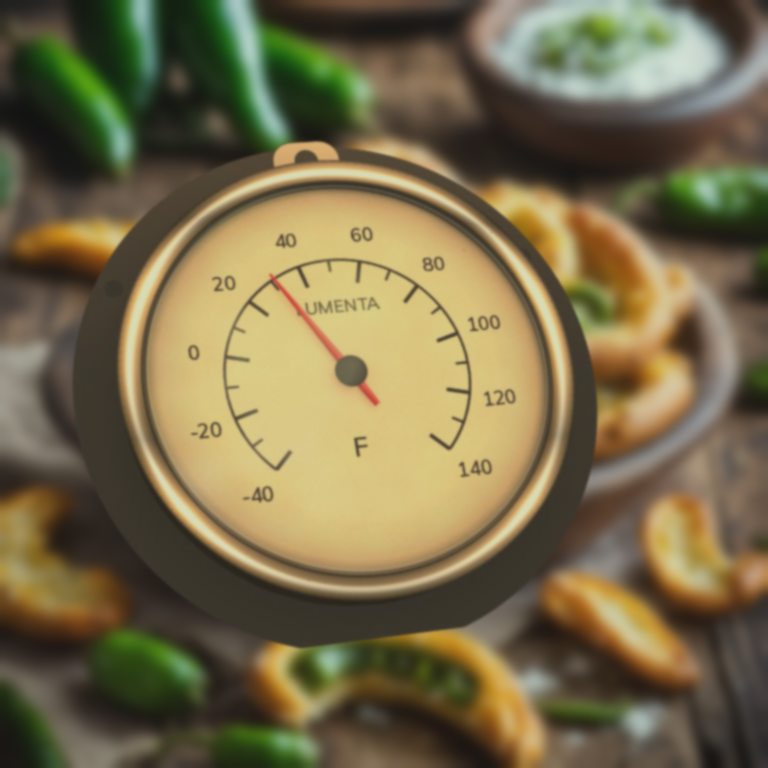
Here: 30 (°F)
